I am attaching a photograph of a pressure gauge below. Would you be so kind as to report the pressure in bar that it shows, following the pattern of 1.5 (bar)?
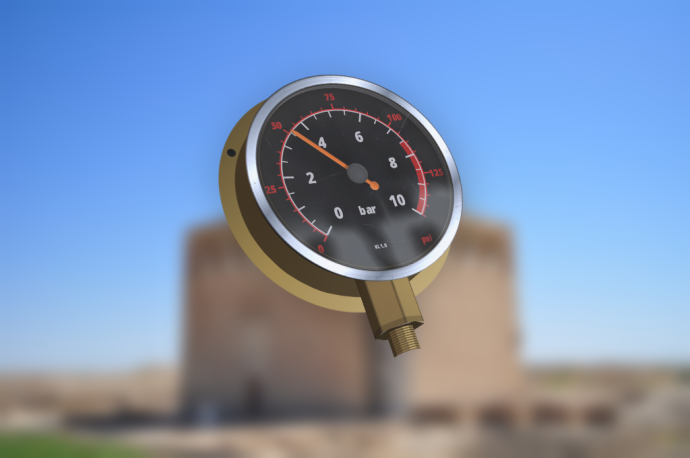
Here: 3.5 (bar)
